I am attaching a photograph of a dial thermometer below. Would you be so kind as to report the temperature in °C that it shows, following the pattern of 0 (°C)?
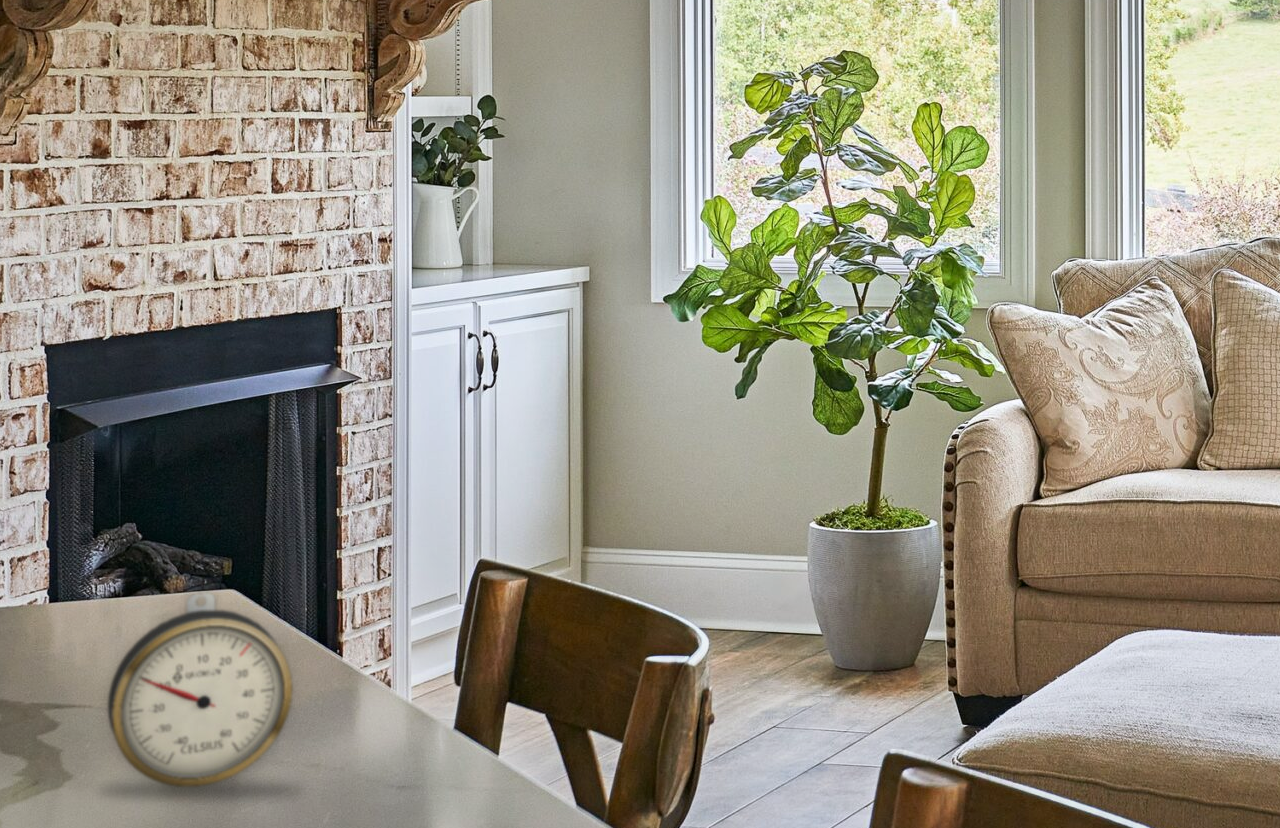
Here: -10 (°C)
